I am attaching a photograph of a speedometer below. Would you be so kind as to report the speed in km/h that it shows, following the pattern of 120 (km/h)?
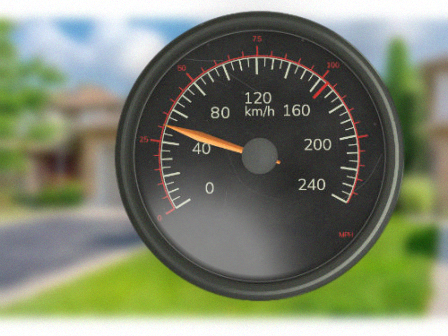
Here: 50 (km/h)
